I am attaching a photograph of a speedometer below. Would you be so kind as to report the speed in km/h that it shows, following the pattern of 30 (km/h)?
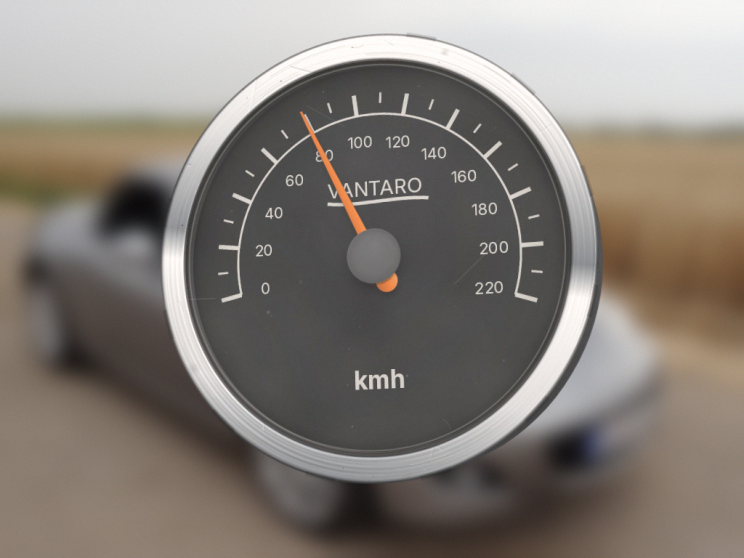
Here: 80 (km/h)
